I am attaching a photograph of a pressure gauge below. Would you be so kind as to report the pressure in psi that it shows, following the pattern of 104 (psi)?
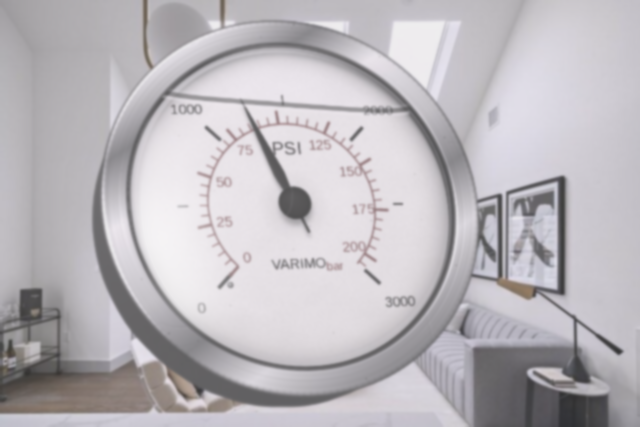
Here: 1250 (psi)
